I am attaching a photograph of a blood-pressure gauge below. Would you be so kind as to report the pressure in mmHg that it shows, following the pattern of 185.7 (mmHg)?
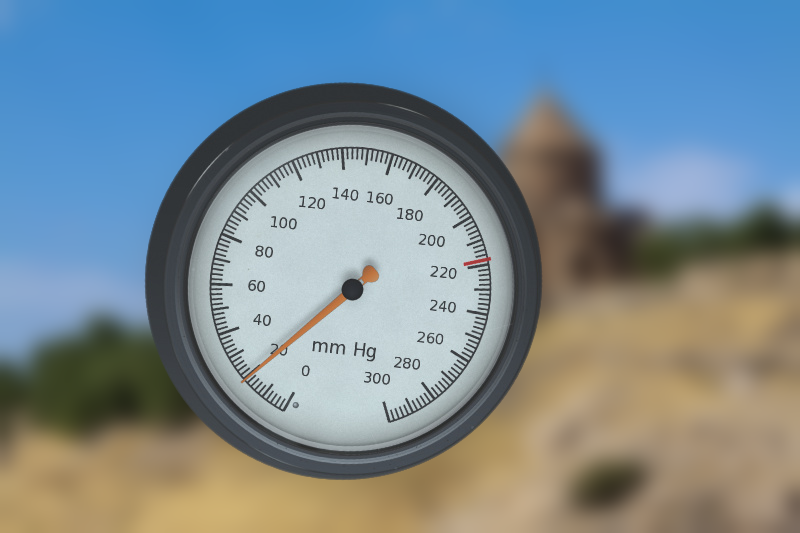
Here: 20 (mmHg)
